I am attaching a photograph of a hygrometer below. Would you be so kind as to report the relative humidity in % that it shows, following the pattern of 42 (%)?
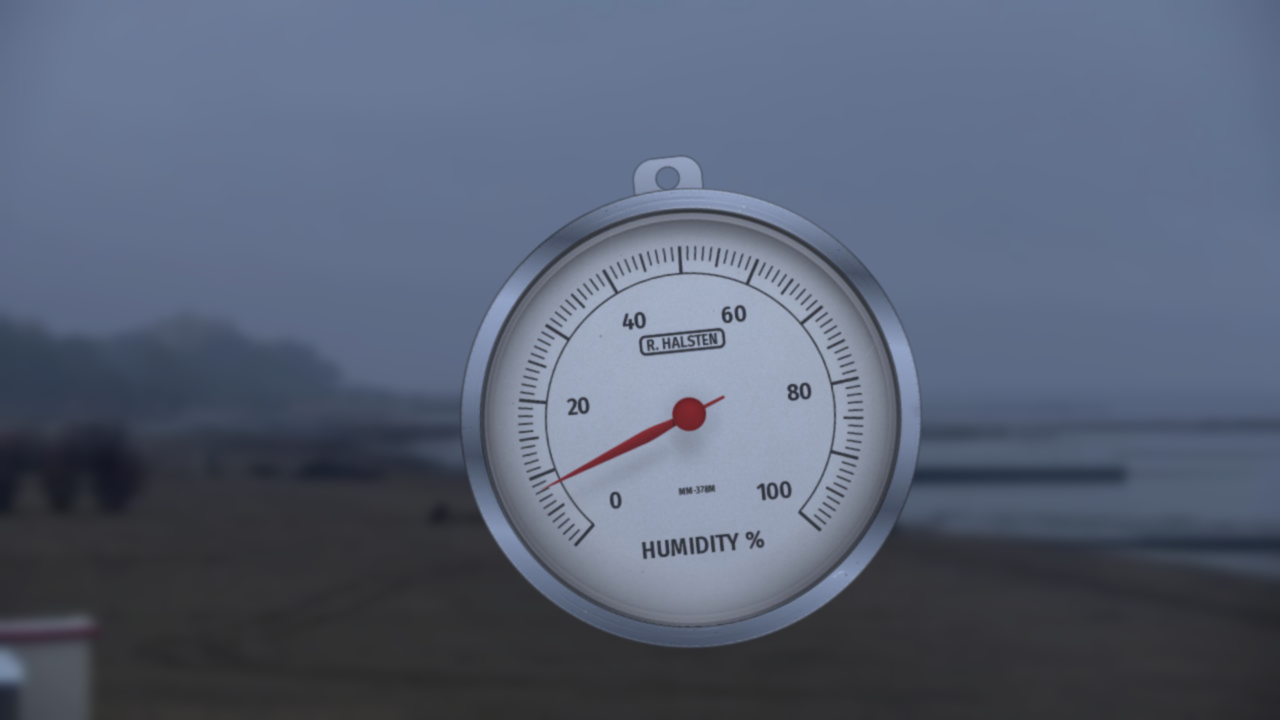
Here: 8 (%)
